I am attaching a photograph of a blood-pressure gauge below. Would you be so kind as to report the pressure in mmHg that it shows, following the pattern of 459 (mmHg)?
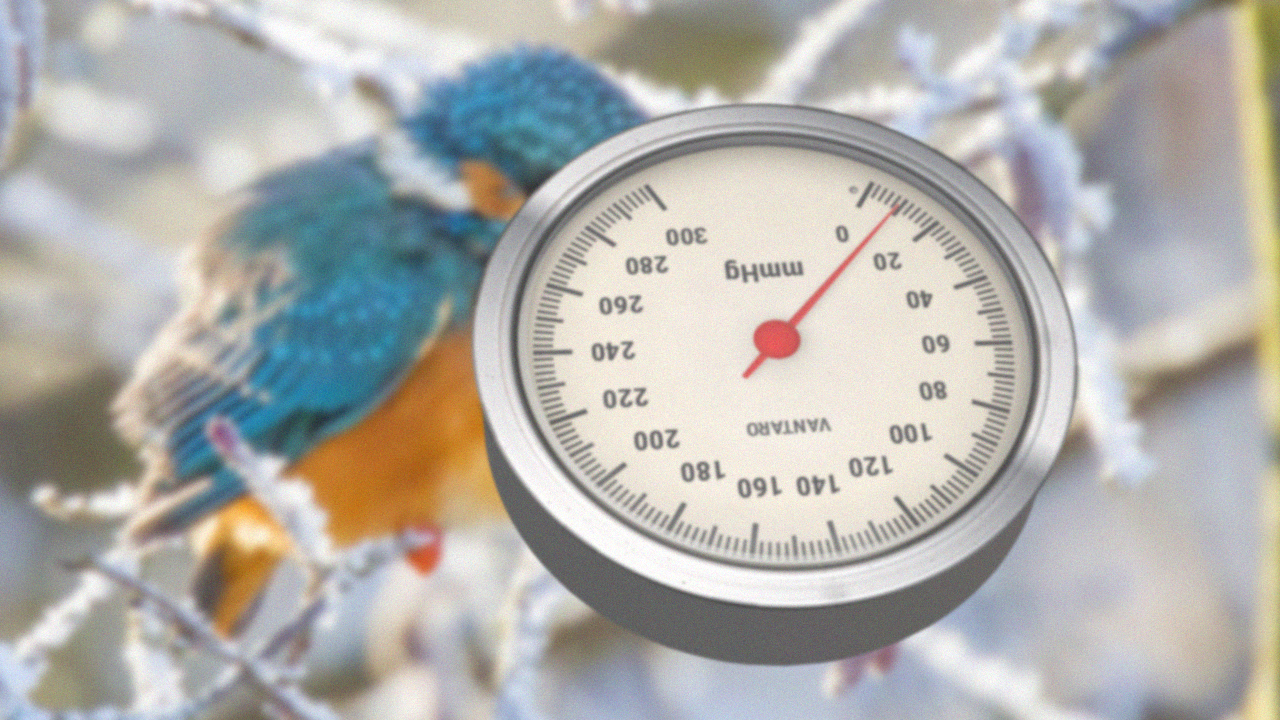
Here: 10 (mmHg)
